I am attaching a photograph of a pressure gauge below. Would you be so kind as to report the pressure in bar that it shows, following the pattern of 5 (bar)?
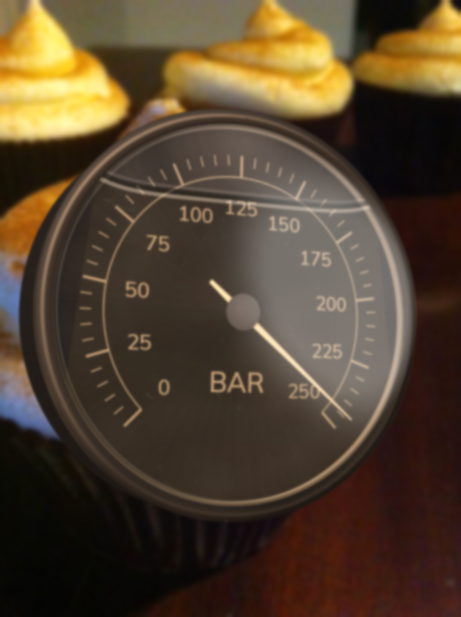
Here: 245 (bar)
